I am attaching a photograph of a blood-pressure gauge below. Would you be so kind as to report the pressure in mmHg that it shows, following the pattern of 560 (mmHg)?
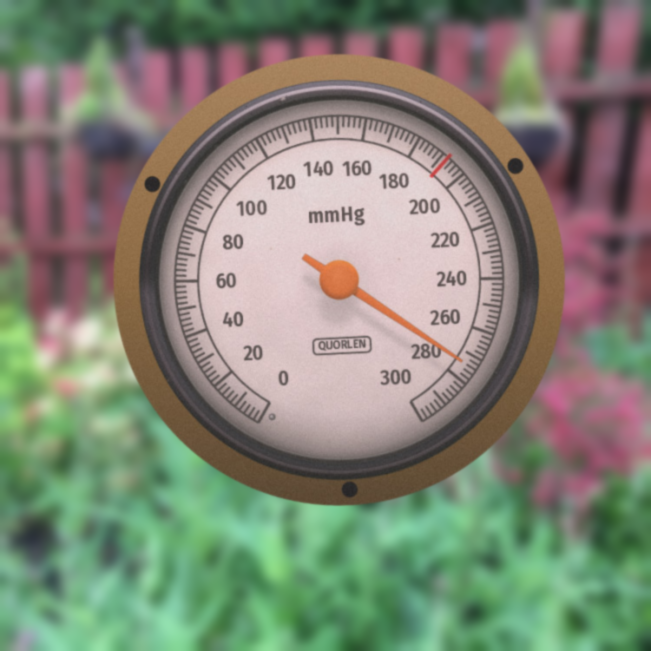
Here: 274 (mmHg)
